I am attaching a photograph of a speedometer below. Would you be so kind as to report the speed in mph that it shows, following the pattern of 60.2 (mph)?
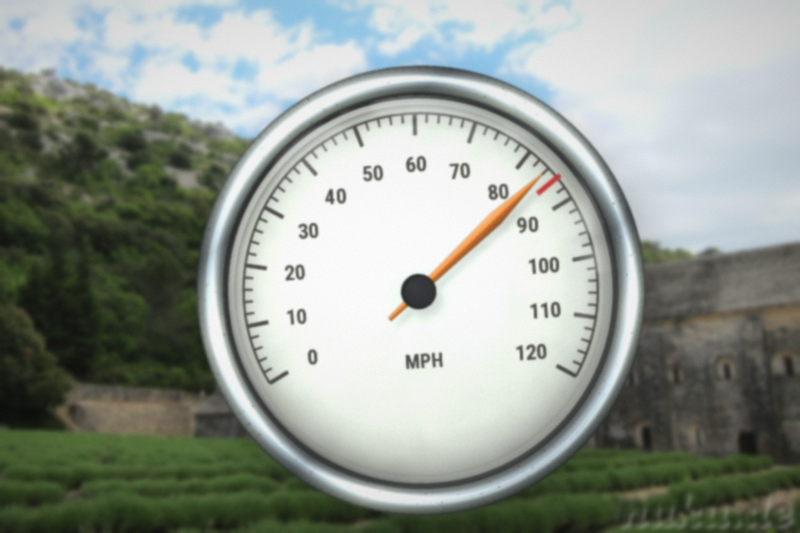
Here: 84 (mph)
